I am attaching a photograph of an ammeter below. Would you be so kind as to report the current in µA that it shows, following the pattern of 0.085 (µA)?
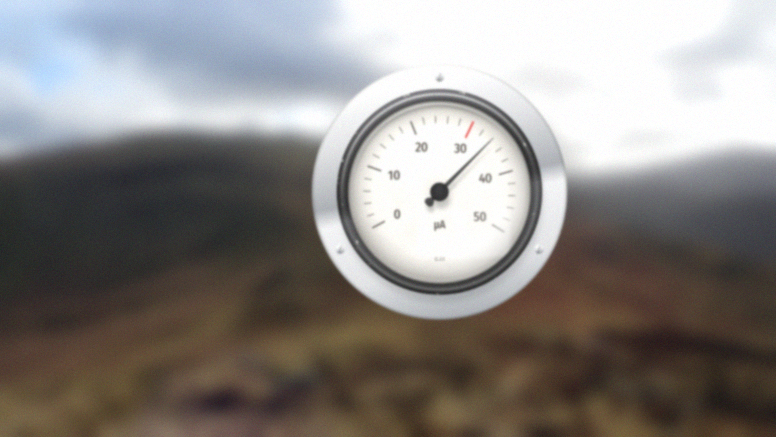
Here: 34 (µA)
